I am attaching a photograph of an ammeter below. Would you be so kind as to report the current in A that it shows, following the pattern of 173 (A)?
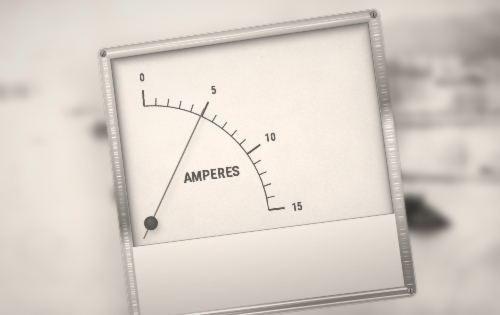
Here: 5 (A)
